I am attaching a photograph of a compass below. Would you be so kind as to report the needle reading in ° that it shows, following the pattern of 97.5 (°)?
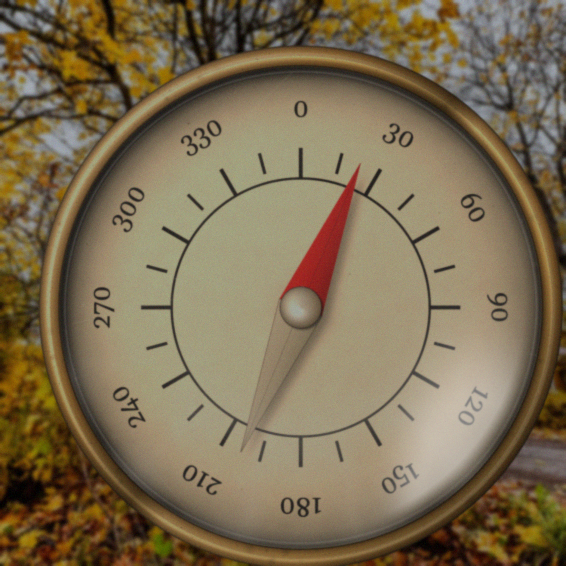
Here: 22.5 (°)
